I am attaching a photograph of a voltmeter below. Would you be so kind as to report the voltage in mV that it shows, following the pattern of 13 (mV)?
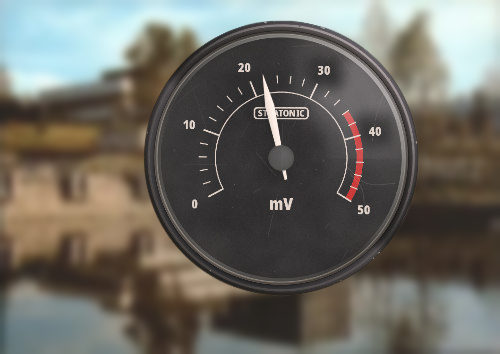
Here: 22 (mV)
